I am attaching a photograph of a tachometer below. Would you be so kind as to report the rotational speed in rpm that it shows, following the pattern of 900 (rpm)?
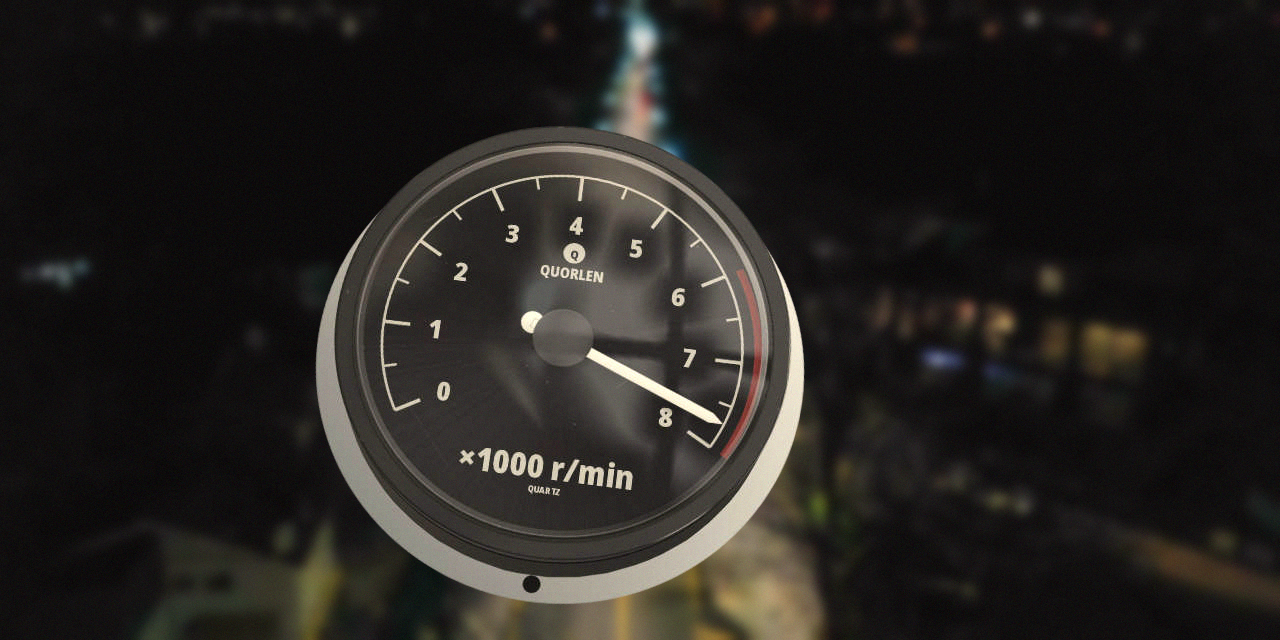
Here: 7750 (rpm)
